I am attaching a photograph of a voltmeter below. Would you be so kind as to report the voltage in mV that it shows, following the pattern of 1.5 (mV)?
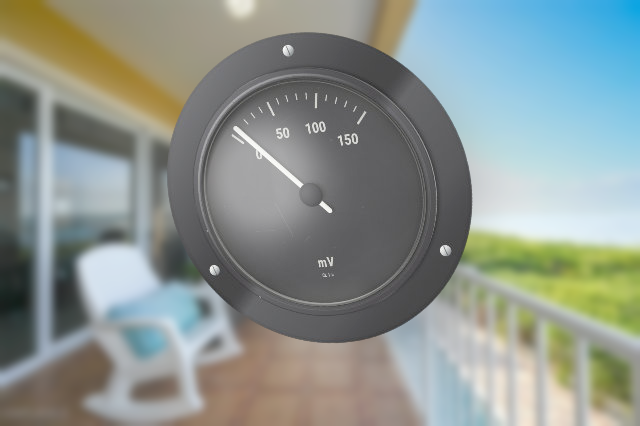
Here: 10 (mV)
